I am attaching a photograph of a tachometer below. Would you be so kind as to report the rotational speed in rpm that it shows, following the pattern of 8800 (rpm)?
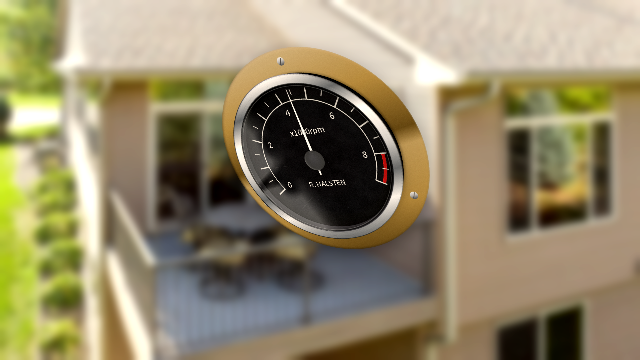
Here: 4500 (rpm)
